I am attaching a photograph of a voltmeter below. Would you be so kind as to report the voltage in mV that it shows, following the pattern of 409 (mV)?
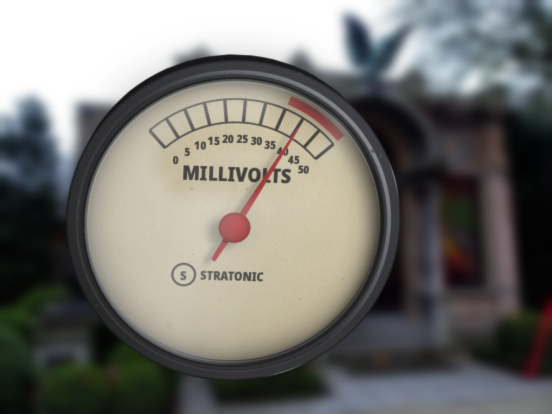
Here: 40 (mV)
